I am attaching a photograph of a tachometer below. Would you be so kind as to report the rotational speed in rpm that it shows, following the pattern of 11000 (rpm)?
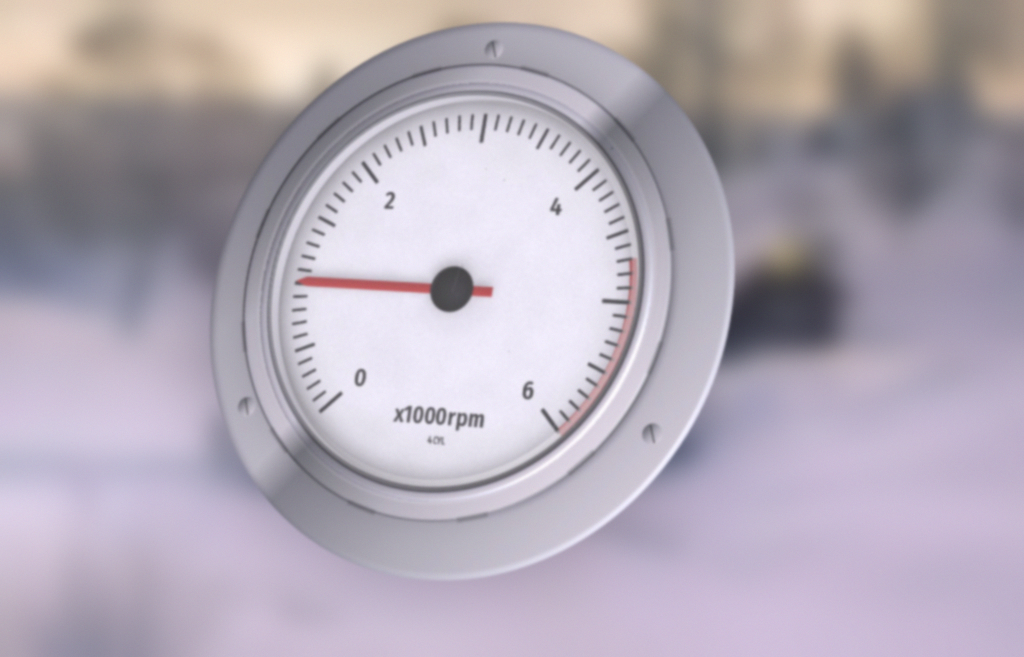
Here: 1000 (rpm)
